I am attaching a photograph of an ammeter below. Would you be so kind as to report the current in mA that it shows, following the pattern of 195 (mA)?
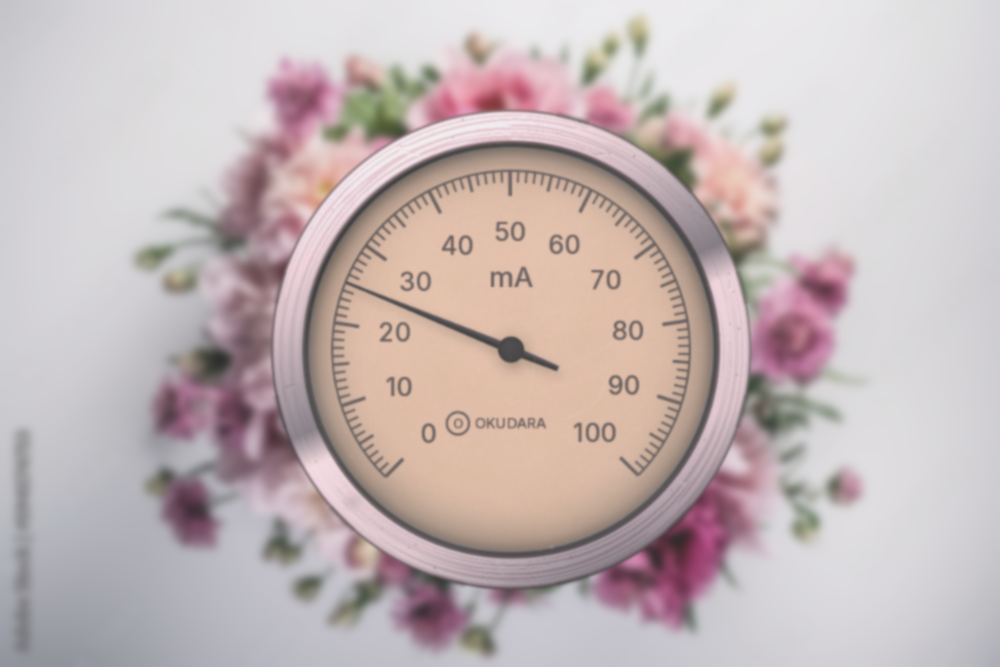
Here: 25 (mA)
